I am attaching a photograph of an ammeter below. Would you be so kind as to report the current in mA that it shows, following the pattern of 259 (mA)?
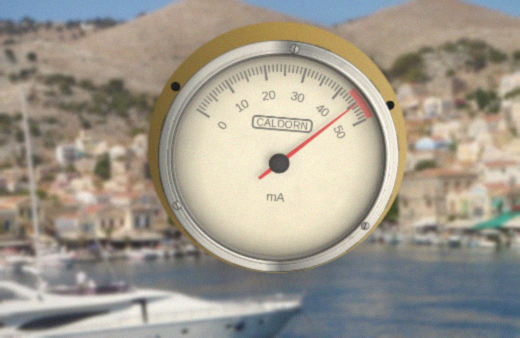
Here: 45 (mA)
